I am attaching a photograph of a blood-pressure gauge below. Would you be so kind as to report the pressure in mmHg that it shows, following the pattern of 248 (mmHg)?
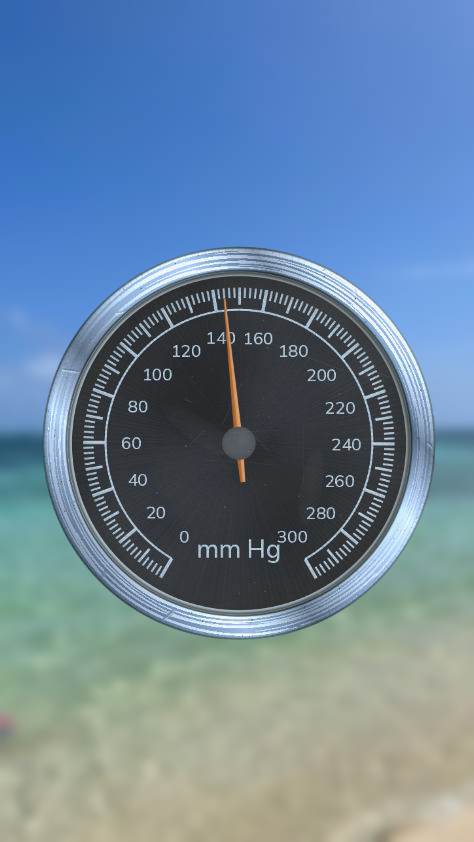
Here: 144 (mmHg)
